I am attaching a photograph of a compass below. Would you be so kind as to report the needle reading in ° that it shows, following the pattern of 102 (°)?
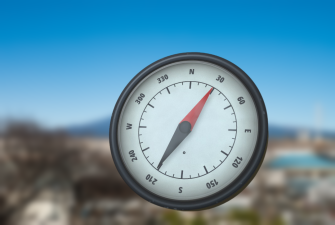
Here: 30 (°)
